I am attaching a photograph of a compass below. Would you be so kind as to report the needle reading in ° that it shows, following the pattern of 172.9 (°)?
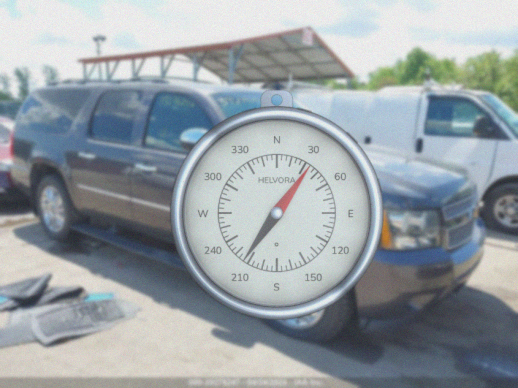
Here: 35 (°)
